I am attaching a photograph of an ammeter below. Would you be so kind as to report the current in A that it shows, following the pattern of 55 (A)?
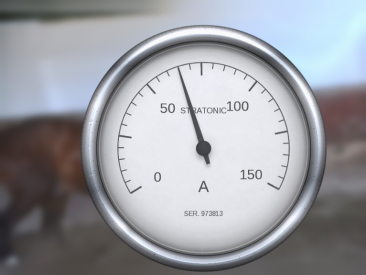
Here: 65 (A)
